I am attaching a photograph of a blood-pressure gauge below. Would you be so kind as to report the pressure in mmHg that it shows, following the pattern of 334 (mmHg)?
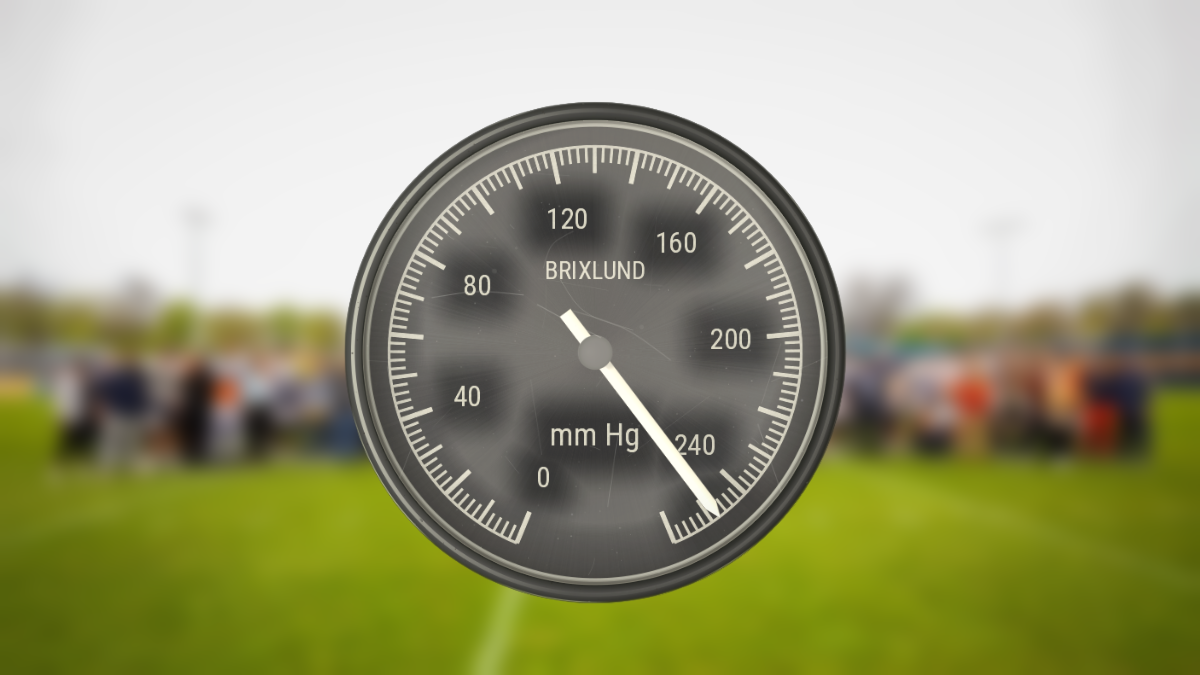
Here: 248 (mmHg)
